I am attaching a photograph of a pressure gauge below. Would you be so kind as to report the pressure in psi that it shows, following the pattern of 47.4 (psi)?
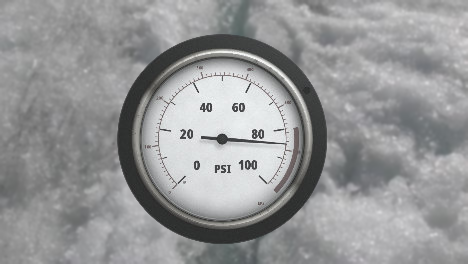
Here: 85 (psi)
